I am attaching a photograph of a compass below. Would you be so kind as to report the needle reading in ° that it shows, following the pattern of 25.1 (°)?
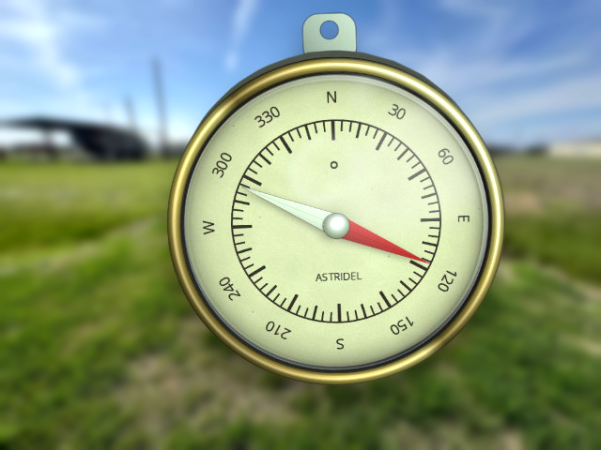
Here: 115 (°)
